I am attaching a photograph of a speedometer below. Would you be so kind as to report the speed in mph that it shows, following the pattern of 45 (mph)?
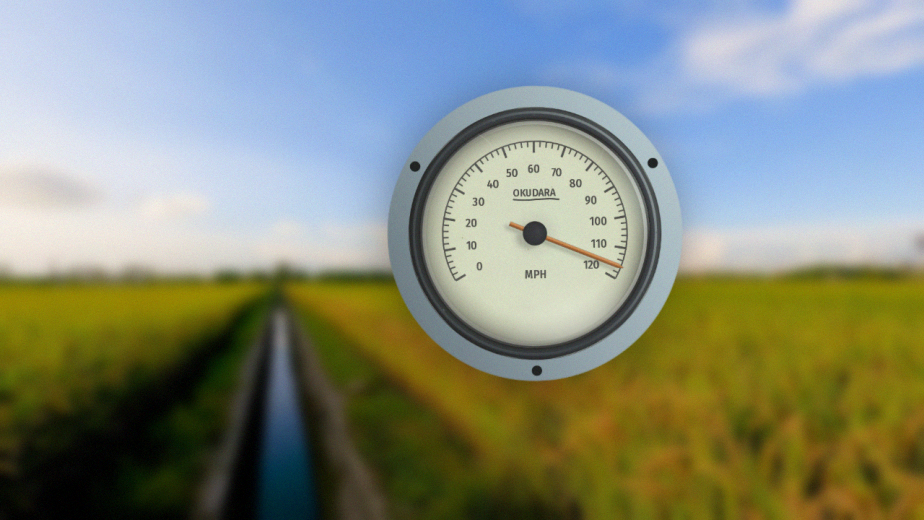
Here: 116 (mph)
